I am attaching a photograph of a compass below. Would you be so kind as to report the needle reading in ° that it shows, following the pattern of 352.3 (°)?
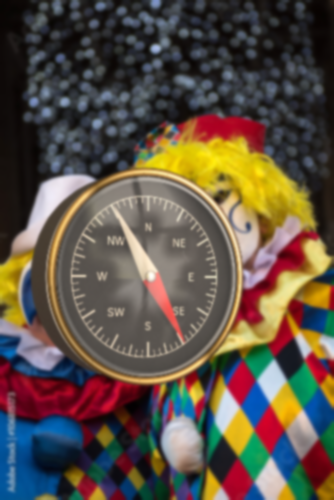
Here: 150 (°)
